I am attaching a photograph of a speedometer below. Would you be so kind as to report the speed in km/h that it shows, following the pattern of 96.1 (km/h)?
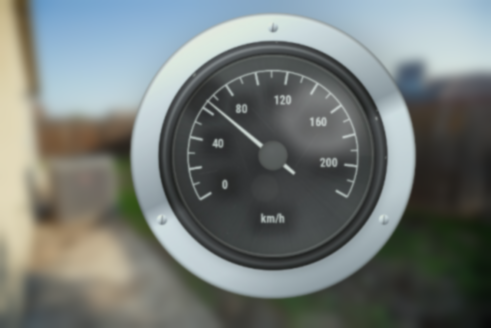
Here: 65 (km/h)
